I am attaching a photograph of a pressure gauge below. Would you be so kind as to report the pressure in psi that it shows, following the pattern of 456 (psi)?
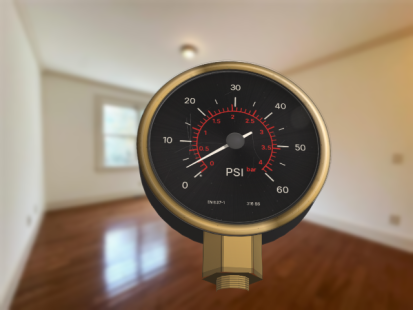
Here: 2.5 (psi)
